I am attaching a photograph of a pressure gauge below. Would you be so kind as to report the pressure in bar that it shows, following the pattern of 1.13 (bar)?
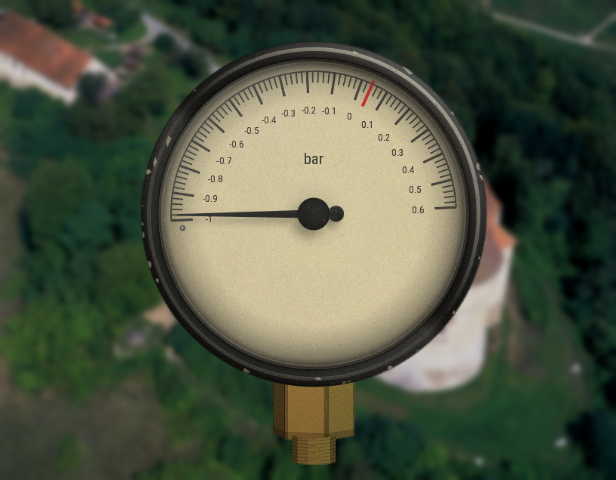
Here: -0.98 (bar)
